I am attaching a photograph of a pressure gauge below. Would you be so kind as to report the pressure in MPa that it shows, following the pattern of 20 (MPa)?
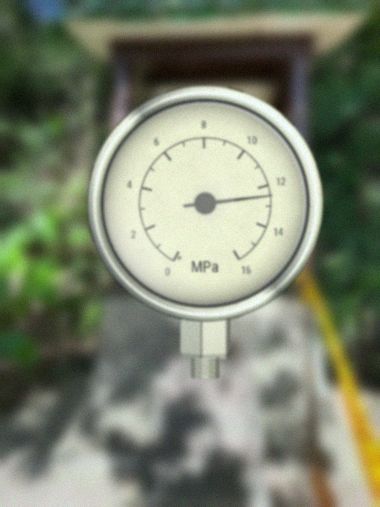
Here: 12.5 (MPa)
